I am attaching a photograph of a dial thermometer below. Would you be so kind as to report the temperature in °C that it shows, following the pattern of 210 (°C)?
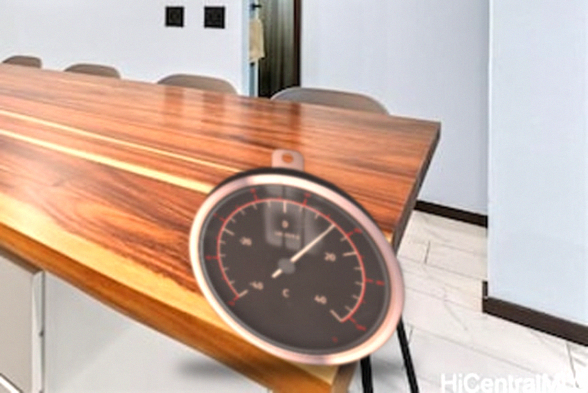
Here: 12 (°C)
